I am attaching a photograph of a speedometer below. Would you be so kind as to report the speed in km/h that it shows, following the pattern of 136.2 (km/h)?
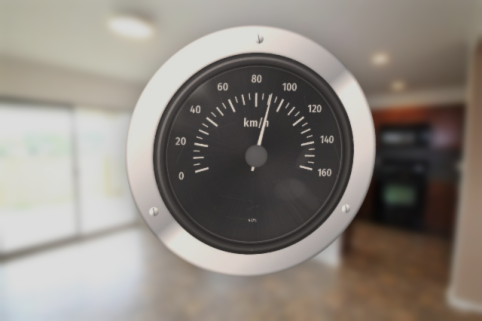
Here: 90 (km/h)
